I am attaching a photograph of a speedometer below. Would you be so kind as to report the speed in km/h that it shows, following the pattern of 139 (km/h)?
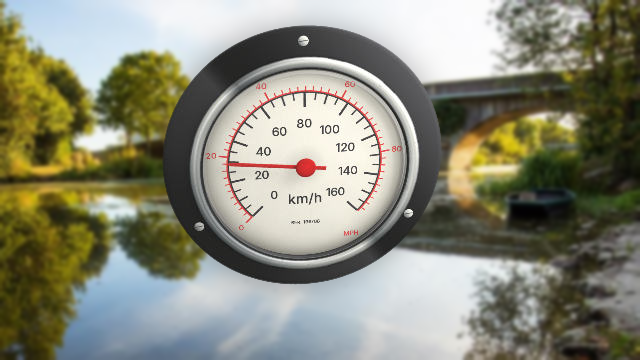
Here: 30 (km/h)
